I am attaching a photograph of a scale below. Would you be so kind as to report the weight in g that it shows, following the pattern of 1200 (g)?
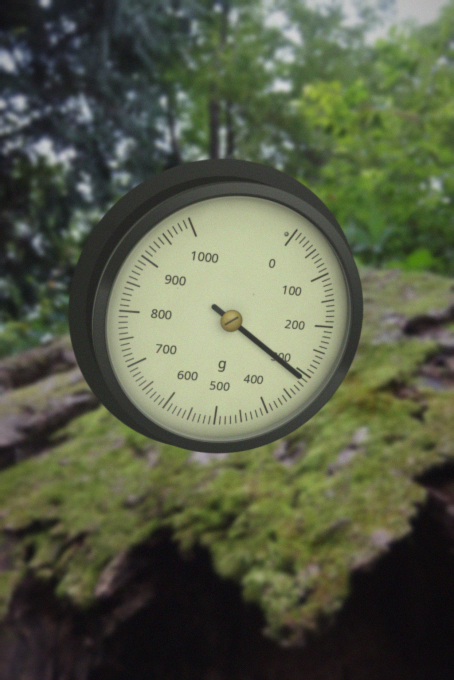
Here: 310 (g)
